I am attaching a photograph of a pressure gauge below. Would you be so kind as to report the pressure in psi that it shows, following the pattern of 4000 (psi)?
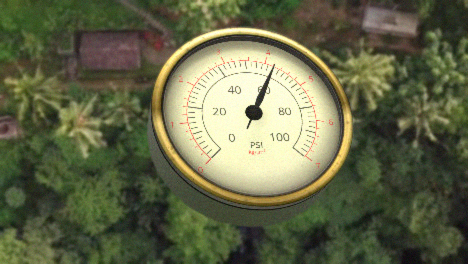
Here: 60 (psi)
